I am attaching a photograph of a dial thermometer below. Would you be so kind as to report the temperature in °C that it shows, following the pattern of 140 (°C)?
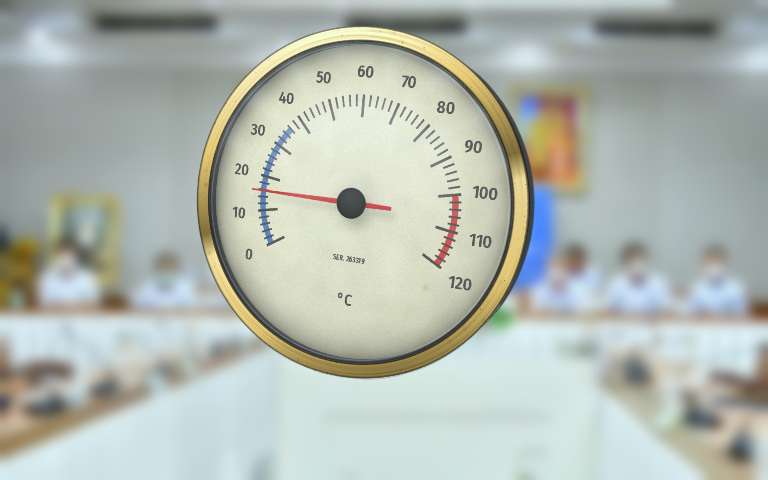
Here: 16 (°C)
